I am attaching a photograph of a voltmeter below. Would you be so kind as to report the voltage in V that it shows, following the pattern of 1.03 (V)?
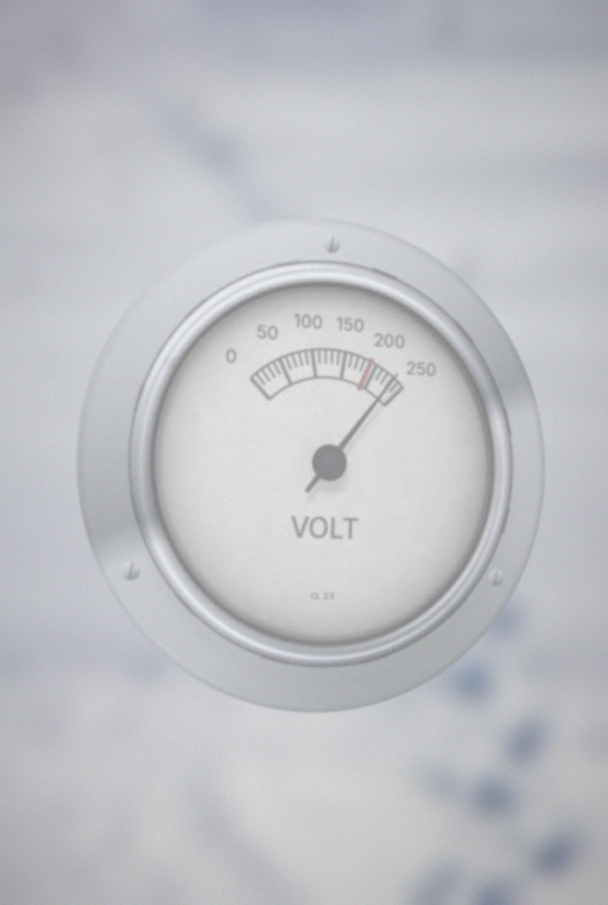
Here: 230 (V)
